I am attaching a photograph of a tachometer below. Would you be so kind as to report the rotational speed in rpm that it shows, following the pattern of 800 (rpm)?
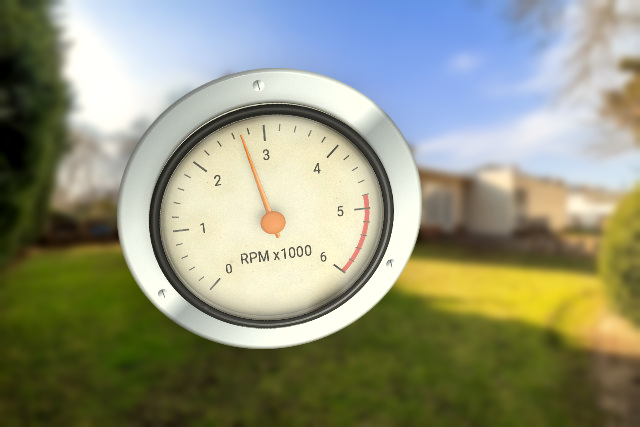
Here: 2700 (rpm)
